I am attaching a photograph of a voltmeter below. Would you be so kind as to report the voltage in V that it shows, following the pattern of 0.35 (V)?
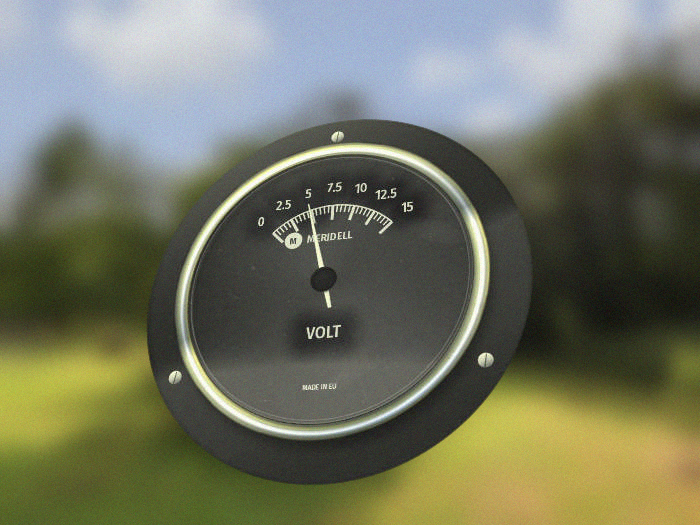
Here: 5 (V)
